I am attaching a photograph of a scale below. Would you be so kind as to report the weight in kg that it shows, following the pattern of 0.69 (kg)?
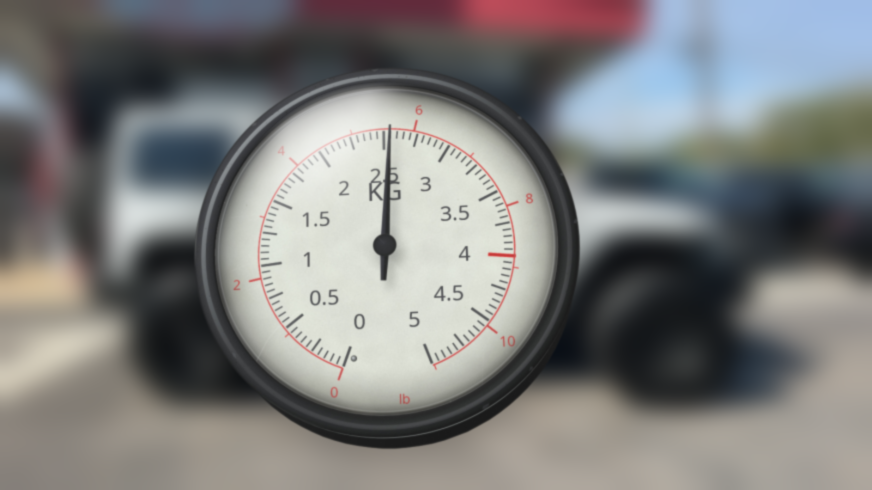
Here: 2.55 (kg)
